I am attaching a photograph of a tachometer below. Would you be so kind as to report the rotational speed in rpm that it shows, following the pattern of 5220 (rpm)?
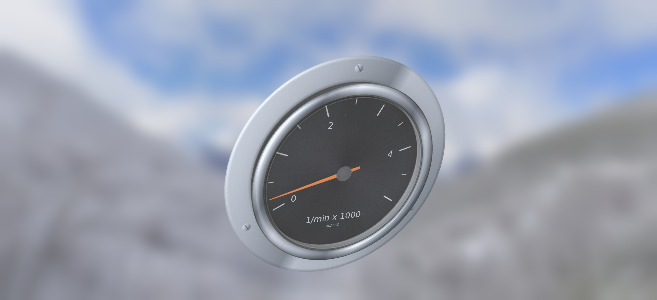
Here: 250 (rpm)
